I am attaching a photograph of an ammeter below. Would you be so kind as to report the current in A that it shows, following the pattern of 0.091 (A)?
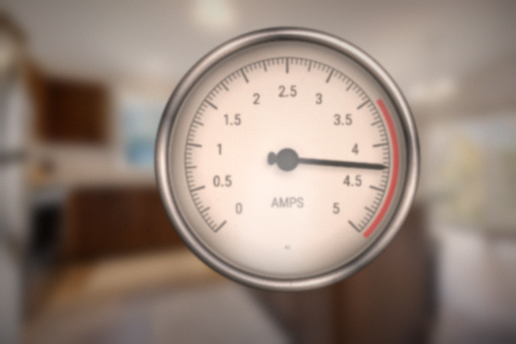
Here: 4.25 (A)
